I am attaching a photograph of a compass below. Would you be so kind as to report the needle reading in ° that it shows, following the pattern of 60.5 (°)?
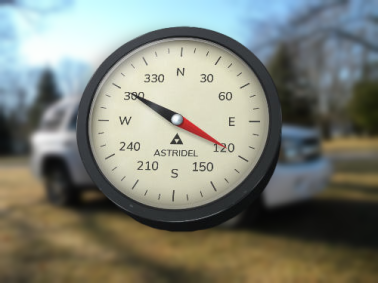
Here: 120 (°)
